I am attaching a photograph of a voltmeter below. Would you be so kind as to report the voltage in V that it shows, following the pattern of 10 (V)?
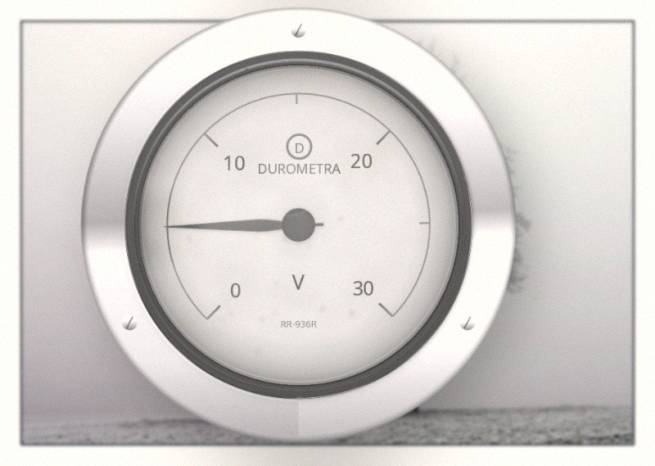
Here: 5 (V)
